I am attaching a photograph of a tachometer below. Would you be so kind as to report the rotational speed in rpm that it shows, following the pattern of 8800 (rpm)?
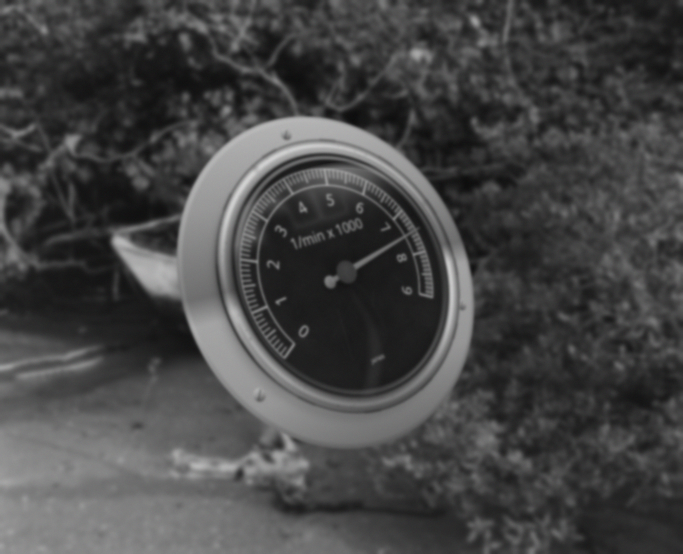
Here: 7500 (rpm)
